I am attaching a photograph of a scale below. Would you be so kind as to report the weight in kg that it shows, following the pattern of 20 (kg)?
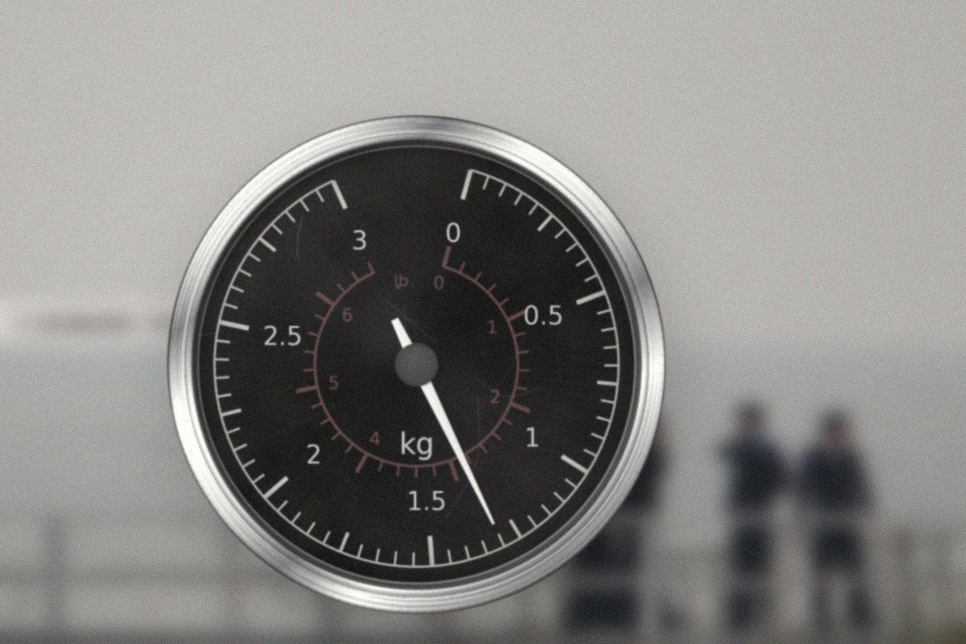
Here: 1.3 (kg)
